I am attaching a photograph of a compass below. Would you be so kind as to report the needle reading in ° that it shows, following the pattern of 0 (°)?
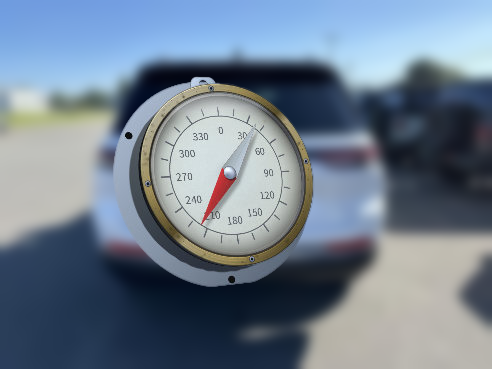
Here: 217.5 (°)
